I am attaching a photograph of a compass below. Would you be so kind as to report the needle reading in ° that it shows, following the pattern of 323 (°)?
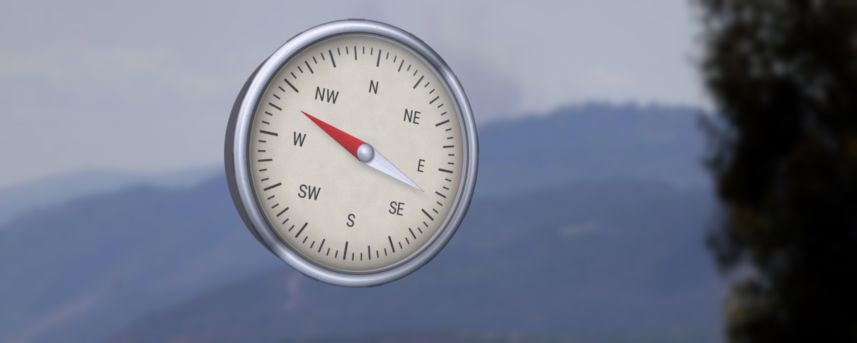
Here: 290 (°)
